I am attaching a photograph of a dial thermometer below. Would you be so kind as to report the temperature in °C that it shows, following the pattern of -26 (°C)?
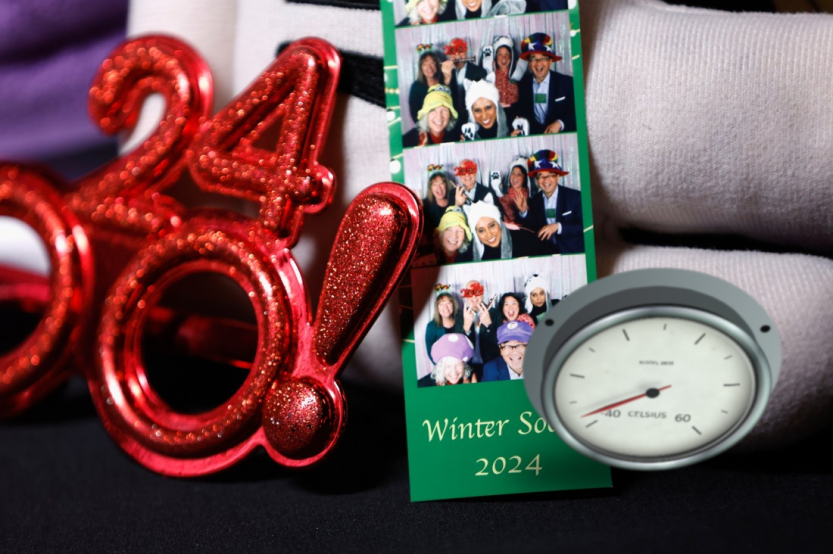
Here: -35 (°C)
